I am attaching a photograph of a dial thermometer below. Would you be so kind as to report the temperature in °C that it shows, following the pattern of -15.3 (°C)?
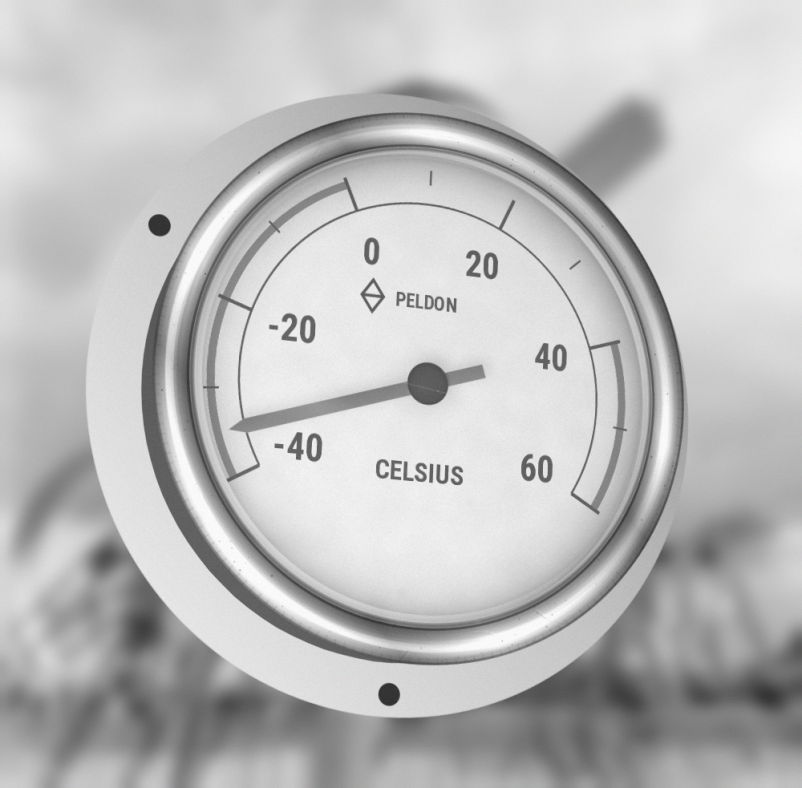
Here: -35 (°C)
